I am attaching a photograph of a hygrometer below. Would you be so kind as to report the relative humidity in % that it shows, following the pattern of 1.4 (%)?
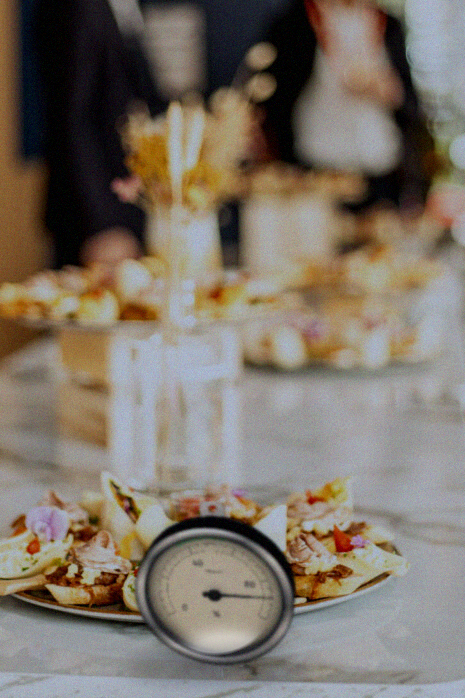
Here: 88 (%)
